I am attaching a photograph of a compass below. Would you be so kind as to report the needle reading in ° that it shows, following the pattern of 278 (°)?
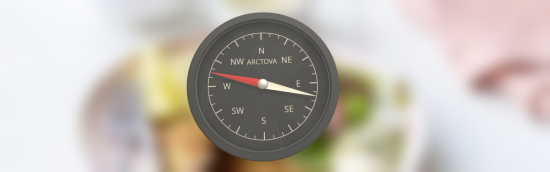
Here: 285 (°)
